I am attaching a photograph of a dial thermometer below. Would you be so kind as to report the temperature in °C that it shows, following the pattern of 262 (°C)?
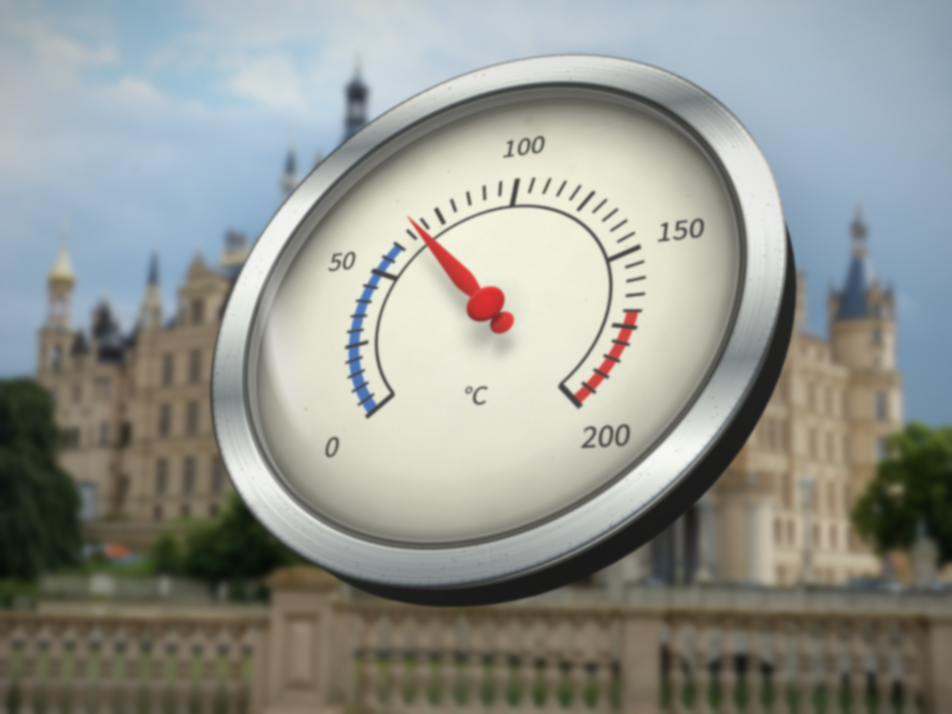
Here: 67.5 (°C)
